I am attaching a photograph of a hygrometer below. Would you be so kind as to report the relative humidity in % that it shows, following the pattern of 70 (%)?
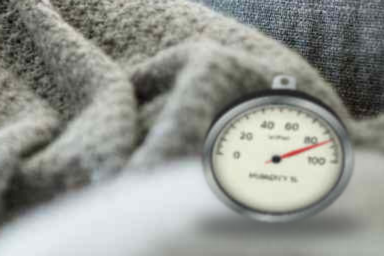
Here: 85 (%)
